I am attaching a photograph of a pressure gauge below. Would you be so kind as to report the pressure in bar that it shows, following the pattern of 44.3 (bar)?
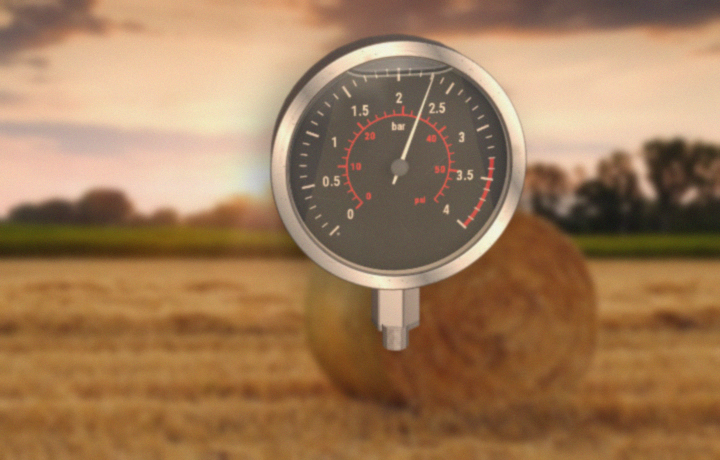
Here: 2.3 (bar)
